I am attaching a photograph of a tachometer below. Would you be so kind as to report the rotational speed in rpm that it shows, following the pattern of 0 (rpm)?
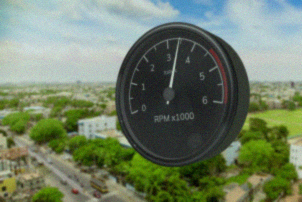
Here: 3500 (rpm)
